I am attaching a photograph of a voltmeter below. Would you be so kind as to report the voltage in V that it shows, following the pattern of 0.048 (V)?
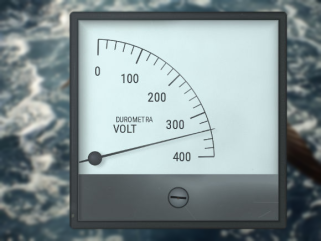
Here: 340 (V)
